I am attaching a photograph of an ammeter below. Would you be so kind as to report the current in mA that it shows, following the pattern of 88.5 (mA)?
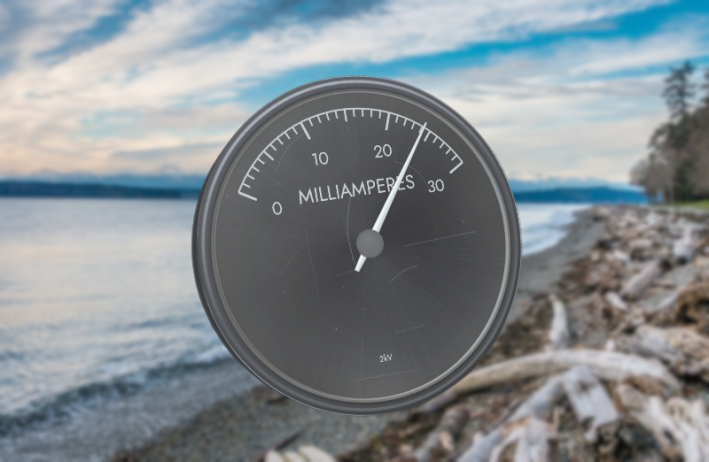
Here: 24 (mA)
